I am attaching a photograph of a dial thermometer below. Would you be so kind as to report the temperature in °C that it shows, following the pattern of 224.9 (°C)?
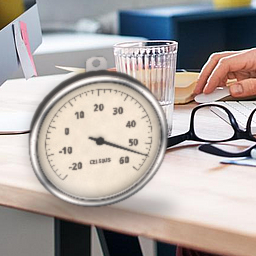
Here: 54 (°C)
